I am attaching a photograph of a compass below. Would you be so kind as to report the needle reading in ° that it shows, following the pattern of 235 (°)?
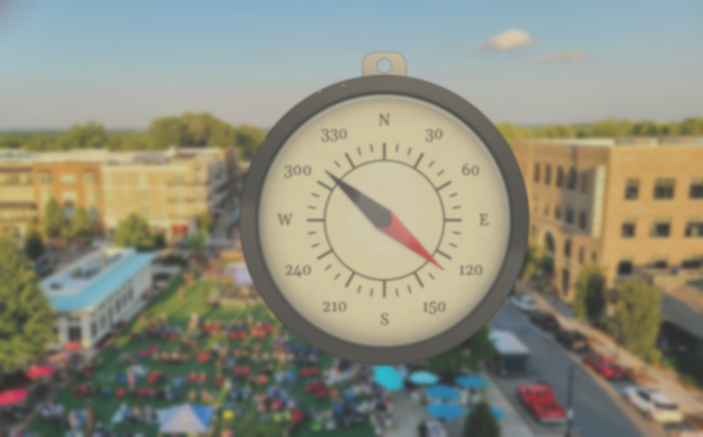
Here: 130 (°)
